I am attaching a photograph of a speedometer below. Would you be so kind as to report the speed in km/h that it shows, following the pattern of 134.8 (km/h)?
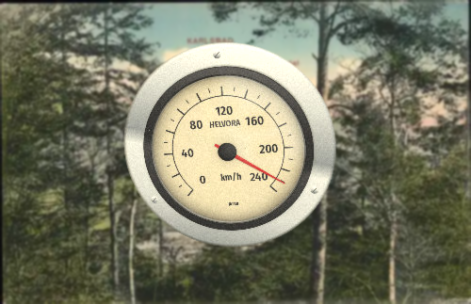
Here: 230 (km/h)
